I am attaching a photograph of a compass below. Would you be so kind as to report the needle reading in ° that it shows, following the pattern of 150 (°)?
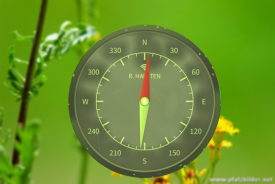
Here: 5 (°)
